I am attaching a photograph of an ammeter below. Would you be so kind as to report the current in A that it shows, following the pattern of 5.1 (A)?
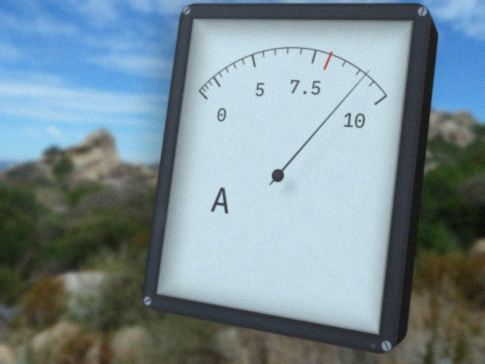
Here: 9.25 (A)
